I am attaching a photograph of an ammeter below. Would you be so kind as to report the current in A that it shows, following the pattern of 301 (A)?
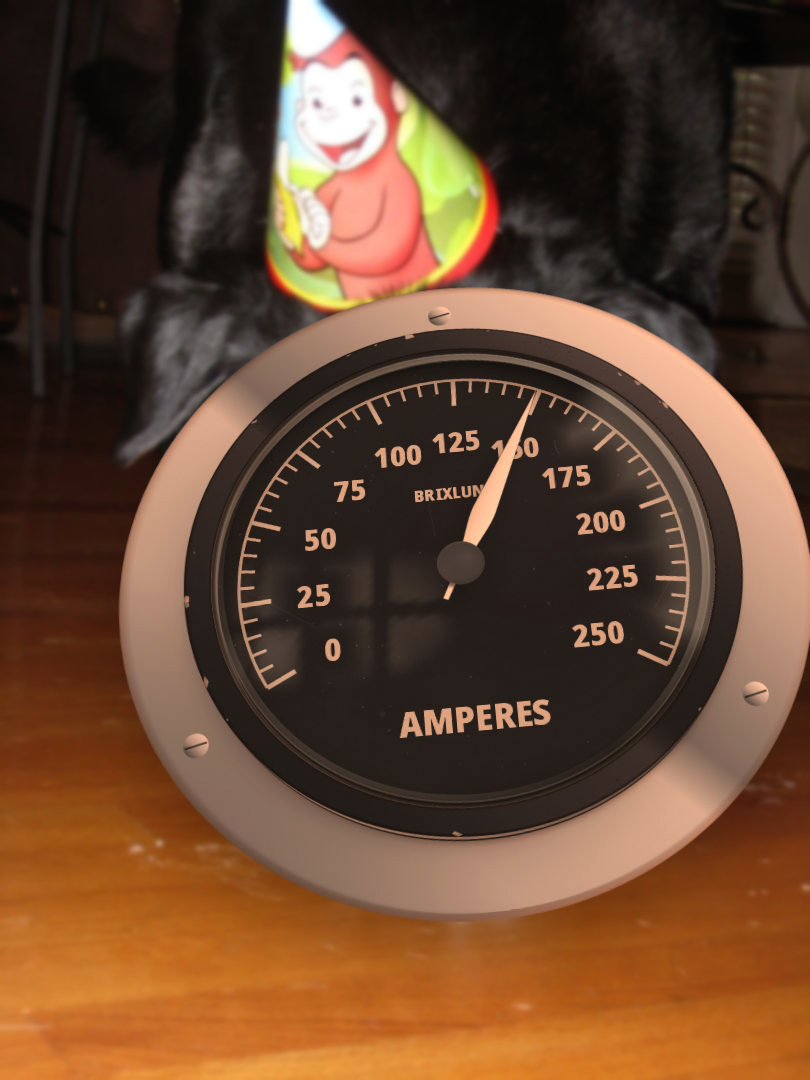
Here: 150 (A)
